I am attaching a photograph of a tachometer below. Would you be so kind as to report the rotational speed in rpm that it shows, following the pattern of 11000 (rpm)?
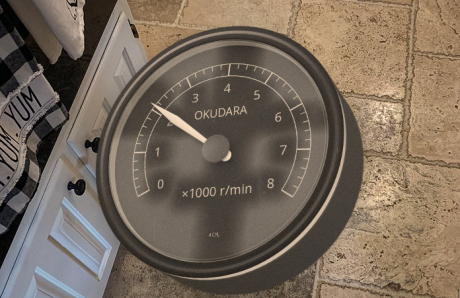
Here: 2100 (rpm)
